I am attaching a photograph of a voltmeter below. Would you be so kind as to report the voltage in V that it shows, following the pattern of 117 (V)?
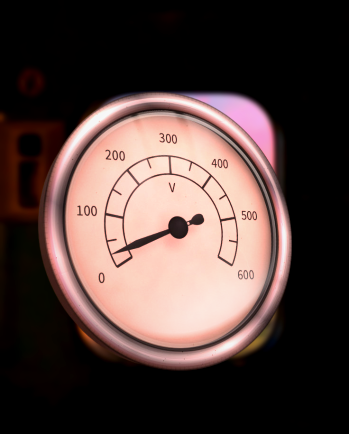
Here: 25 (V)
